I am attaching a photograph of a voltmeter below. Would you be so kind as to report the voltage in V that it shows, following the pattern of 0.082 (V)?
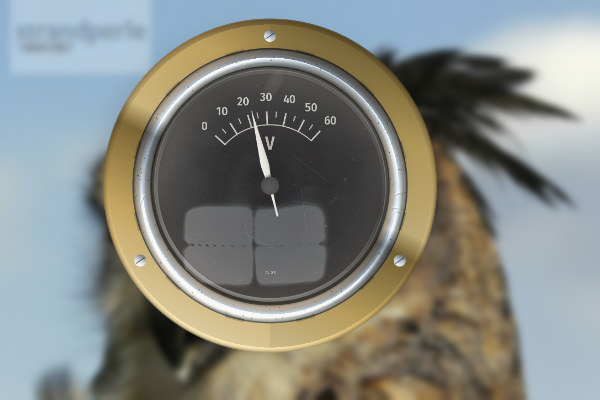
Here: 22.5 (V)
